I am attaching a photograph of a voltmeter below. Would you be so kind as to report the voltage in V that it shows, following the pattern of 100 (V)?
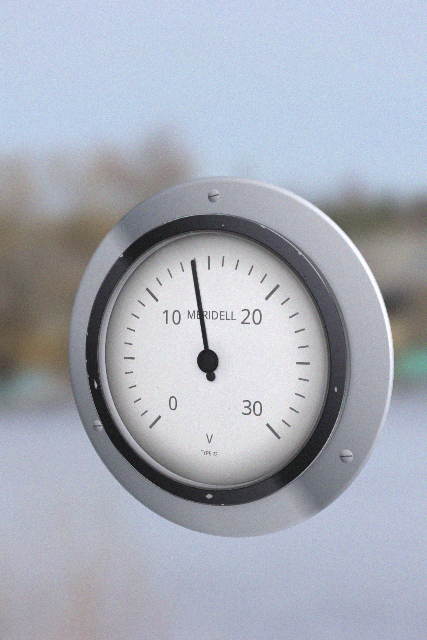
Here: 14 (V)
